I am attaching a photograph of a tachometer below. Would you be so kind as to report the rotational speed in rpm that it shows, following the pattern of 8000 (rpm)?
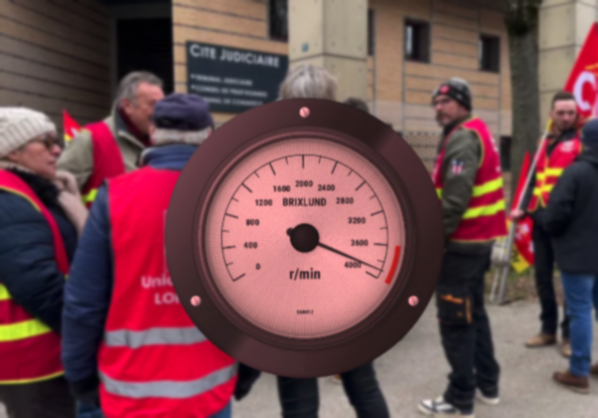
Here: 3900 (rpm)
